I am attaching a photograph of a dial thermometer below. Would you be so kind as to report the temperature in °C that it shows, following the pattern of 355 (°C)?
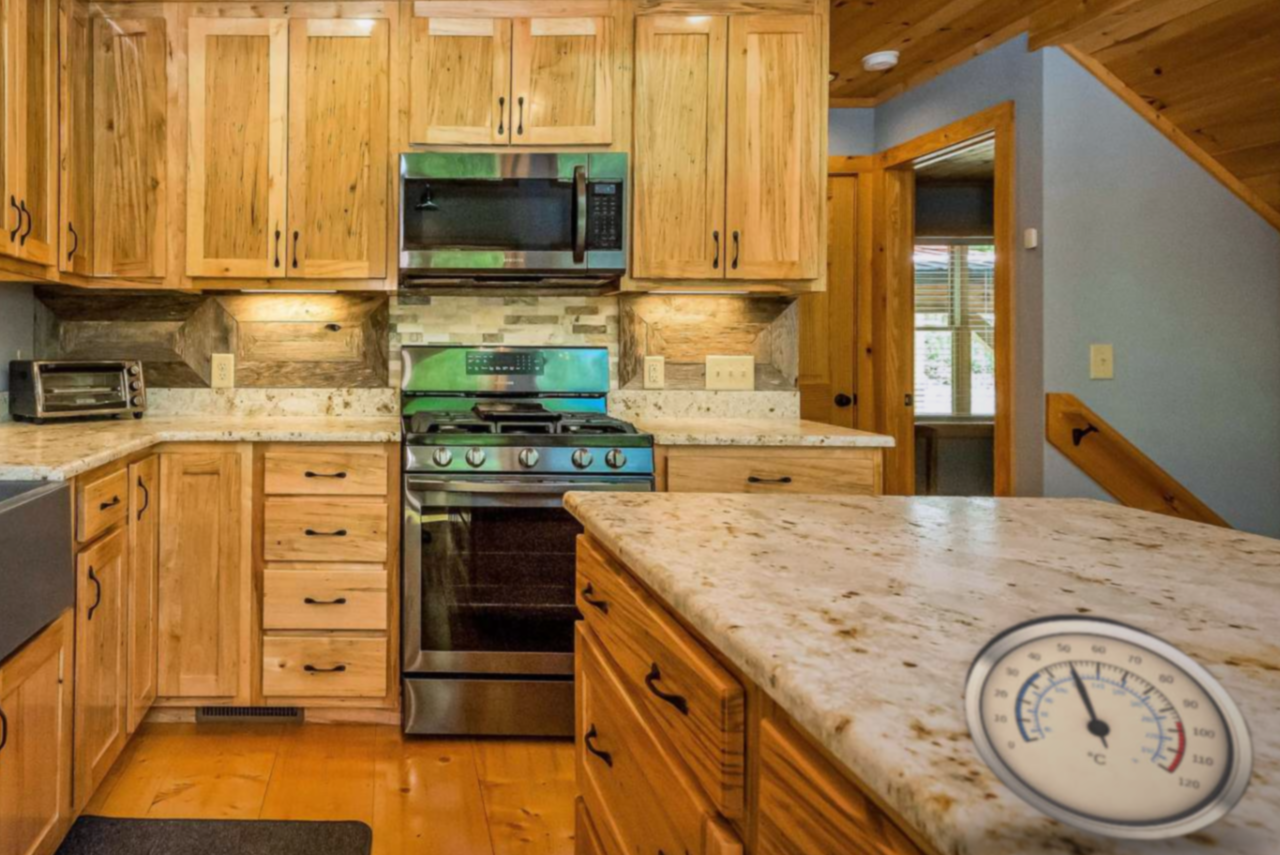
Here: 50 (°C)
